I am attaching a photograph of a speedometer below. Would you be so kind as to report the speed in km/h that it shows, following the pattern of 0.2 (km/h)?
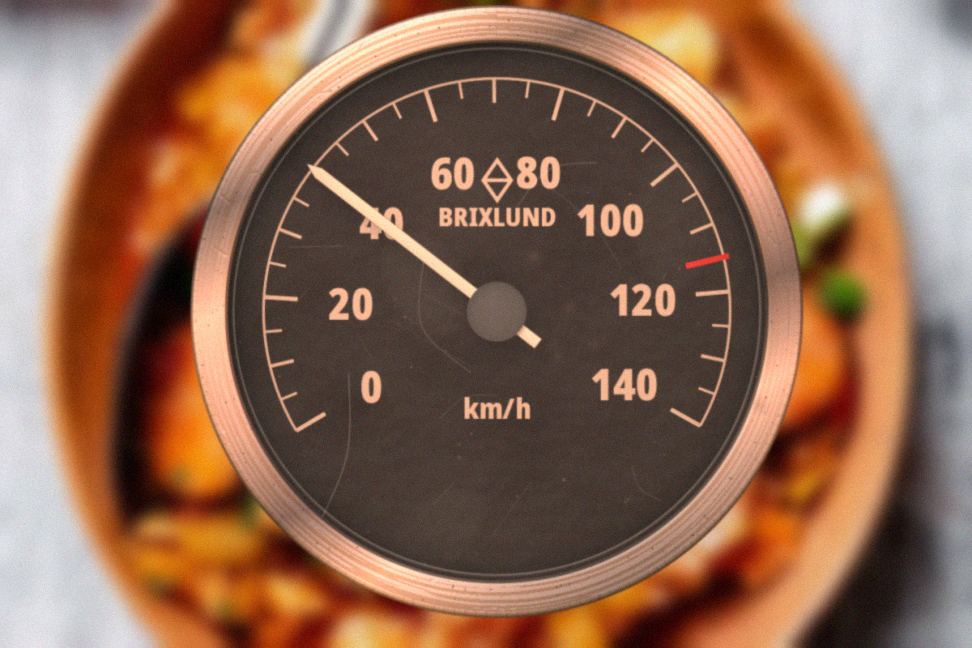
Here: 40 (km/h)
